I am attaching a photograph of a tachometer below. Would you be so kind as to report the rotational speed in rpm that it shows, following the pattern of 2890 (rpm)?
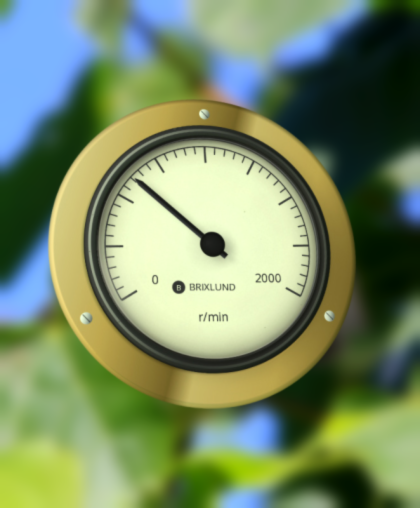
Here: 600 (rpm)
